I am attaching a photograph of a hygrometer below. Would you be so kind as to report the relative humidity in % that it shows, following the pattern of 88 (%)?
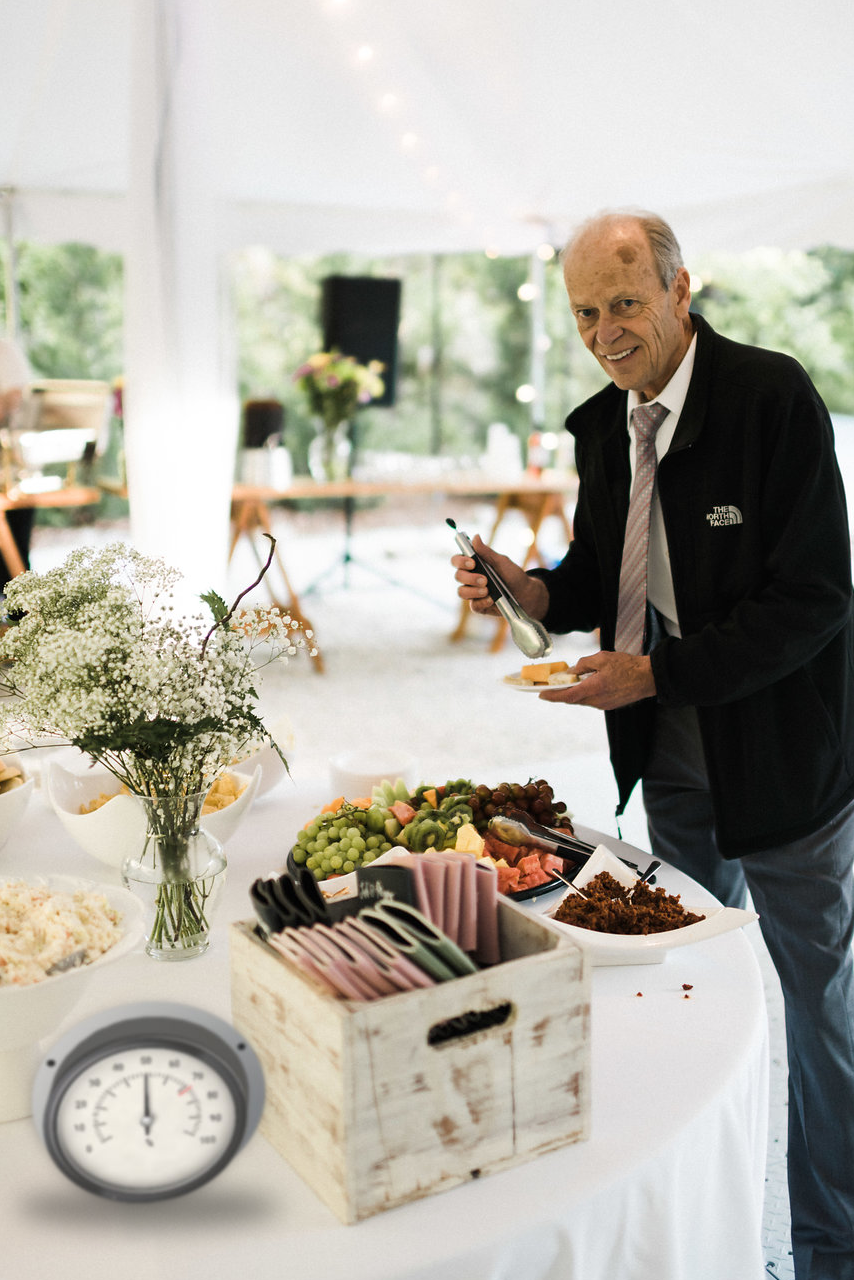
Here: 50 (%)
